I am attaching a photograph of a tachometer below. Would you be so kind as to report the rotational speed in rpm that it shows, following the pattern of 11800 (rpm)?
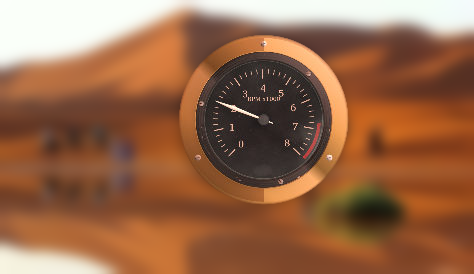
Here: 2000 (rpm)
